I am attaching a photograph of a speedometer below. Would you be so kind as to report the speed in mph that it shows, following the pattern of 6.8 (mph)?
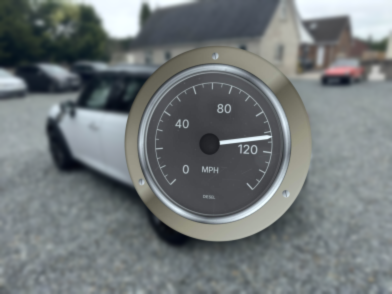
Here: 112.5 (mph)
